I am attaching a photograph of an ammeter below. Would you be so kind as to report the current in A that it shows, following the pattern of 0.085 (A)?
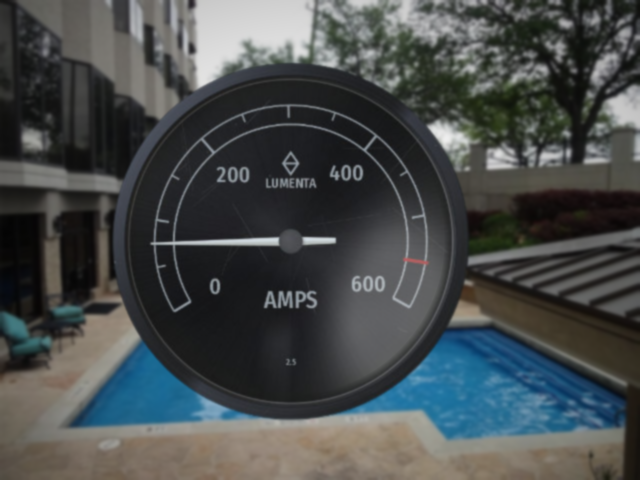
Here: 75 (A)
